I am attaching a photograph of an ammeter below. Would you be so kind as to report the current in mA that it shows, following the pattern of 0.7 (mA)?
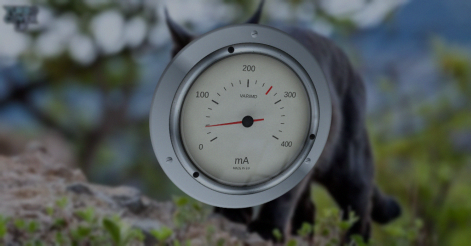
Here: 40 (mA)
